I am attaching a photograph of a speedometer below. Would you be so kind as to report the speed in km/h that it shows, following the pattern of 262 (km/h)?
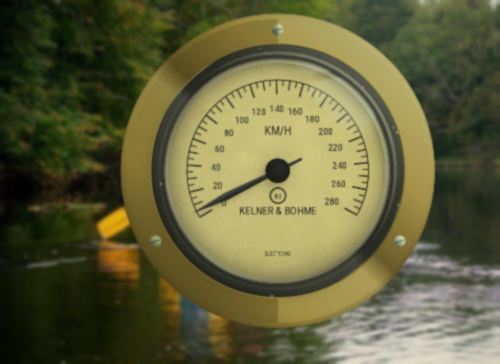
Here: 5 (km/h)
